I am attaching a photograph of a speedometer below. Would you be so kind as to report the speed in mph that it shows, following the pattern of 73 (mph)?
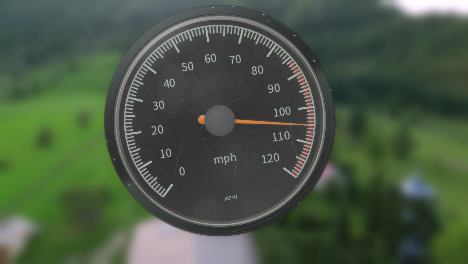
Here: 105 (mph)
